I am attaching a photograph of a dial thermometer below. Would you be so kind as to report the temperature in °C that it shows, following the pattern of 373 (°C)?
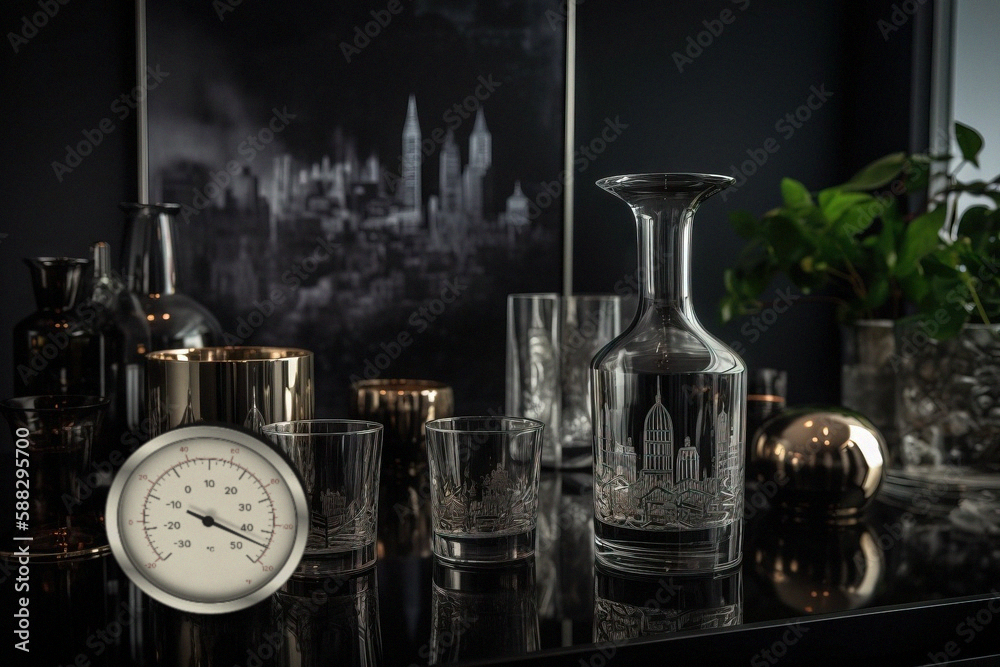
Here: 44 (°C)
